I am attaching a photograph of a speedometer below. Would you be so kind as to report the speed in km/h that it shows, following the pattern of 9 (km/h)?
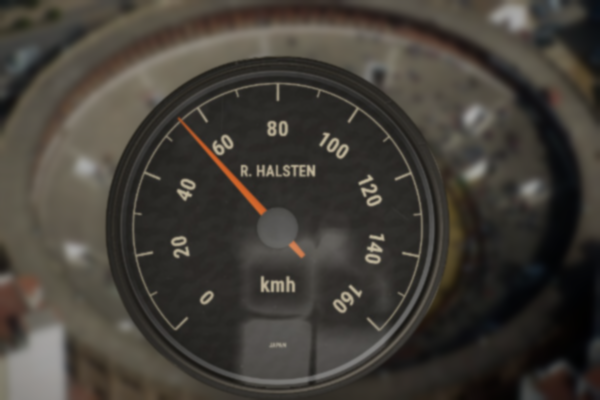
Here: 55 (km/h)
